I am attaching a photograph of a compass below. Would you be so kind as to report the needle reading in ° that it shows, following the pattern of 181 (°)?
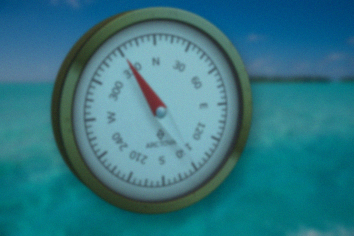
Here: 330 (°)
